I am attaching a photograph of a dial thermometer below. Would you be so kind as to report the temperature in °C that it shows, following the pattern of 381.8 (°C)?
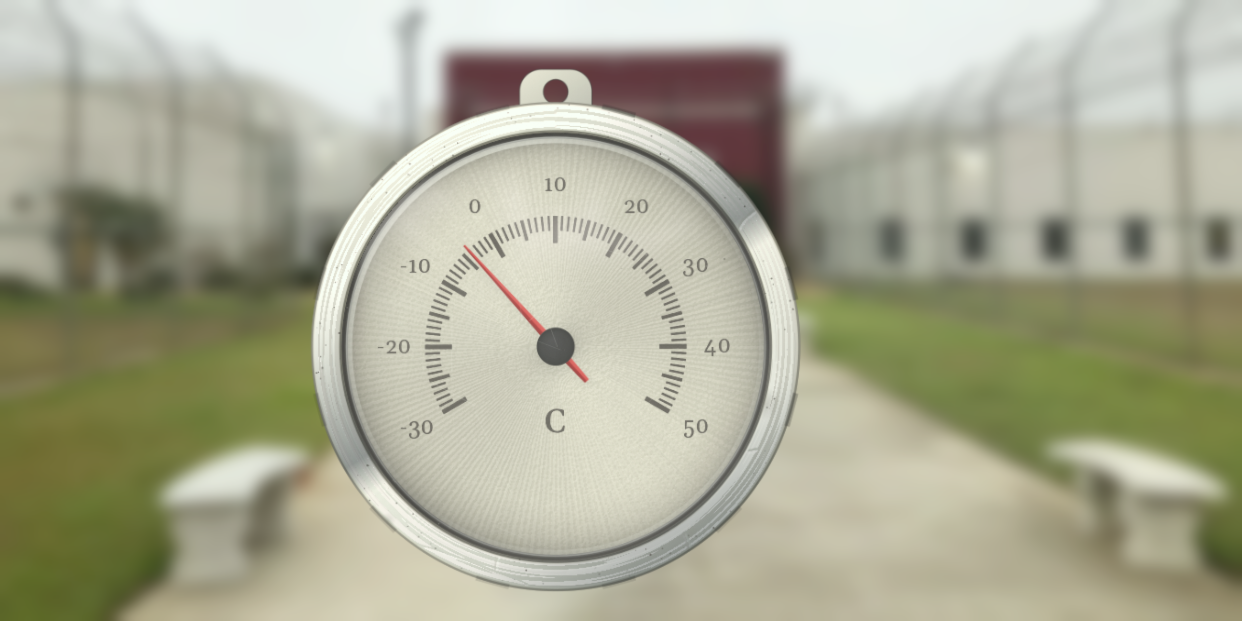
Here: -4 (°C)
